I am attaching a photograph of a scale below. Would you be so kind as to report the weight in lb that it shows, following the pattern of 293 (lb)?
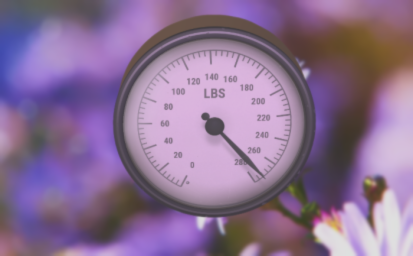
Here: 272 (lb)
